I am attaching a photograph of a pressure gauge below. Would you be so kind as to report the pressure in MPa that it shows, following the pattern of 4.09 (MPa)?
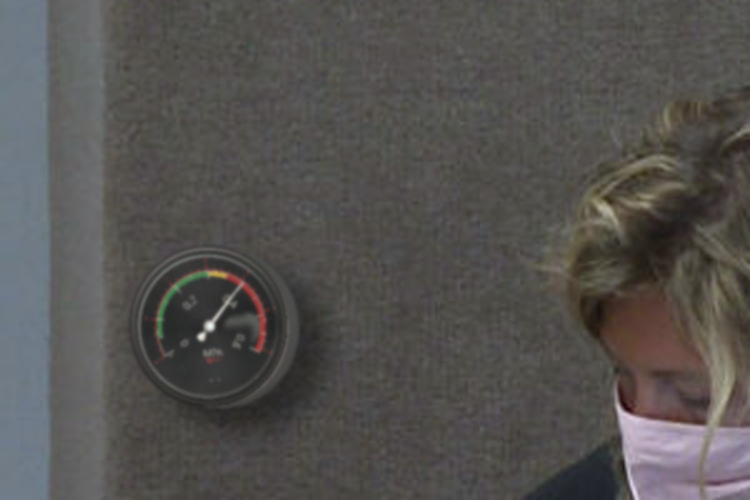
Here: 0.4 (MPa)
